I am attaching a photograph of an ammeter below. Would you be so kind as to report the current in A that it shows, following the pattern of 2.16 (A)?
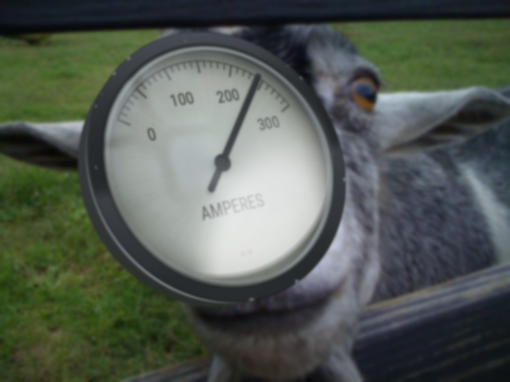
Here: 240 (A)
